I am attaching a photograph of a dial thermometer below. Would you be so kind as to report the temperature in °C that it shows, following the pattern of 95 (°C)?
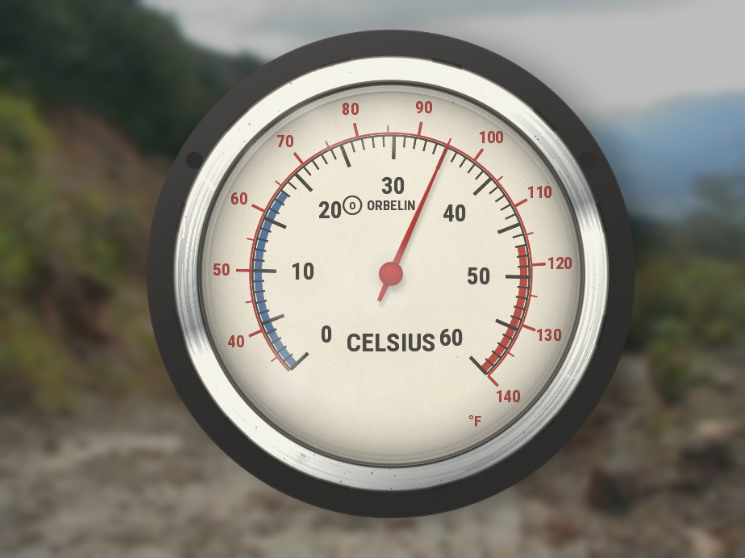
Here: 35 (°C)
